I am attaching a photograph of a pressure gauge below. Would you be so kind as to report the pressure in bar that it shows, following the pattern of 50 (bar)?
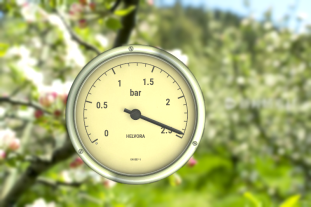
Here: 2.45 (bar)
